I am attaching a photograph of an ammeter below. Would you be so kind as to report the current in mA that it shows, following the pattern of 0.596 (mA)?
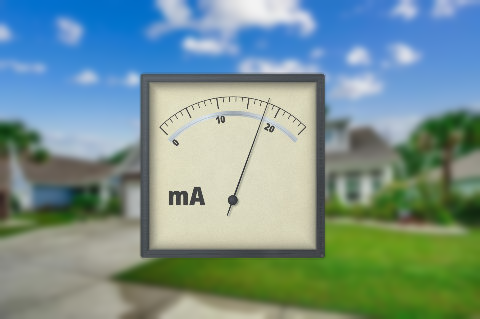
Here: 18 (mA)
